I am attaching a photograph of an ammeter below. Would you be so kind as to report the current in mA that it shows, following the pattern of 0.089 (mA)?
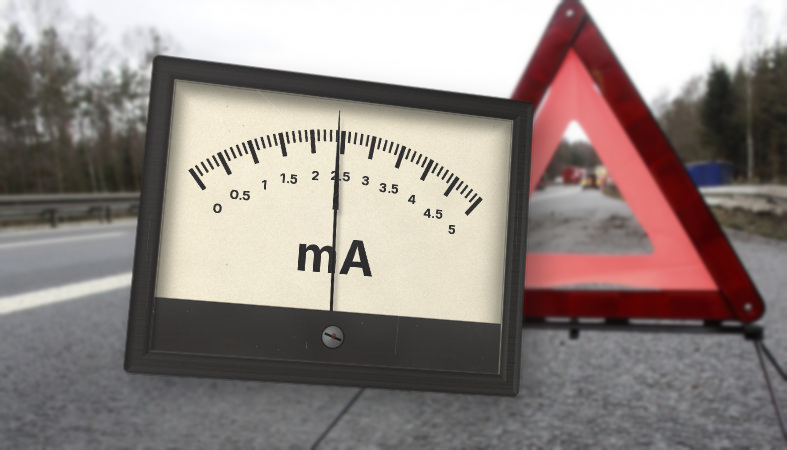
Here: 2.4 (mA)
